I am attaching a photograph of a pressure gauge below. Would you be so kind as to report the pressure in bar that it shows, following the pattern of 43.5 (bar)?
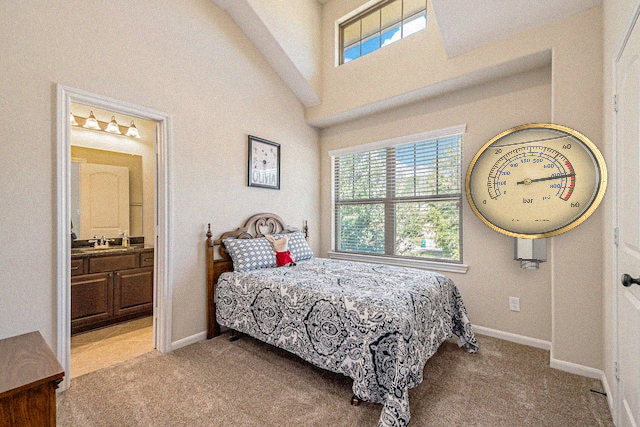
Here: 50 (bar)
